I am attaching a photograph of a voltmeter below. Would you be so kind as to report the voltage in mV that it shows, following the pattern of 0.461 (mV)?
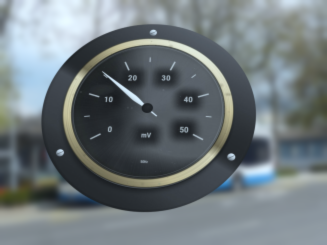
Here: 15 (mV)
